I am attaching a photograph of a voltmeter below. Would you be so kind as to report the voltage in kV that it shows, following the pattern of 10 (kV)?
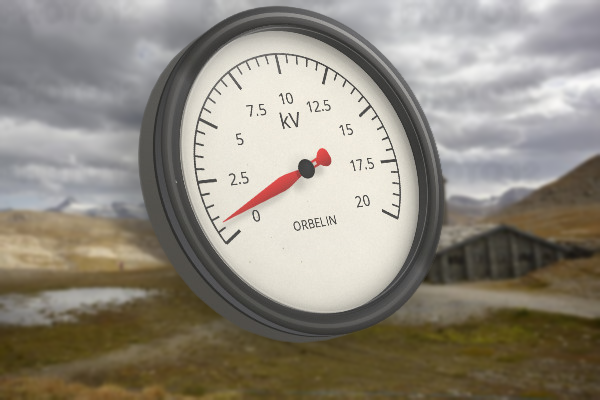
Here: 0.75 (kV)
